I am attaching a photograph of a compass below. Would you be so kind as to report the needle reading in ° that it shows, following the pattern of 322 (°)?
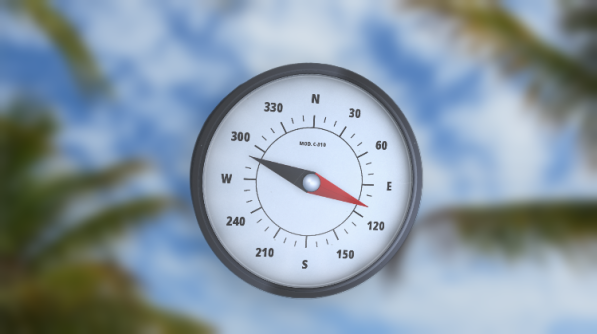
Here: 110 (°)
